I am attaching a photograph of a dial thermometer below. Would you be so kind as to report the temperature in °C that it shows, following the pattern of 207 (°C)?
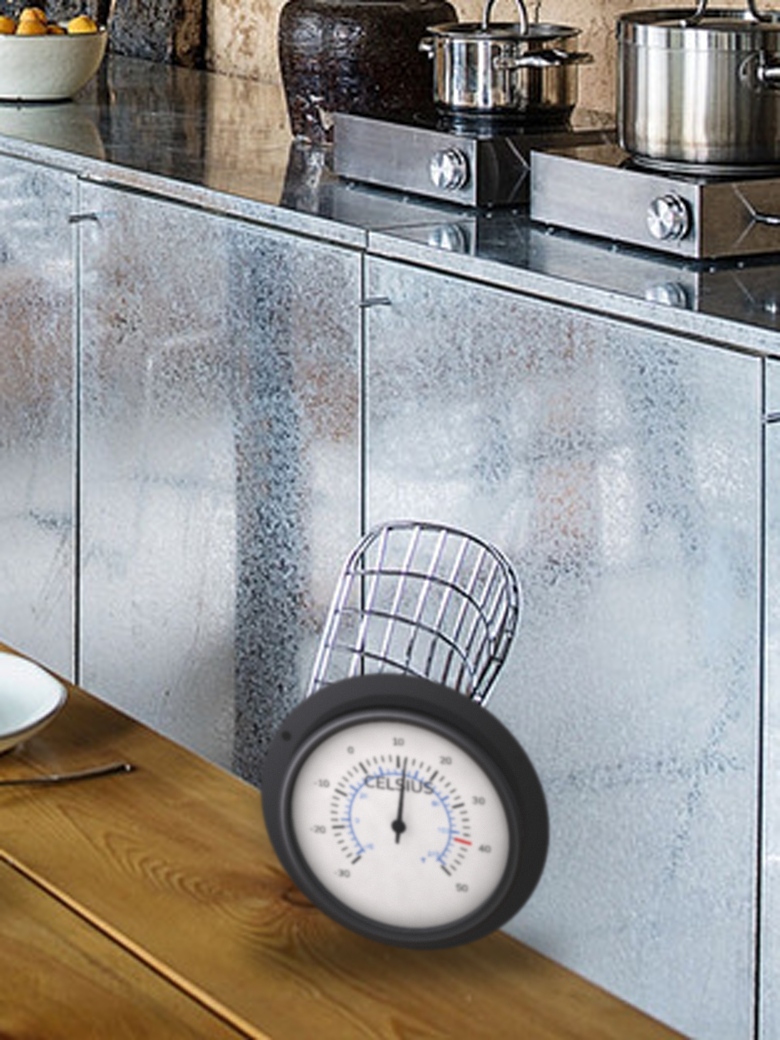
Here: 12 (°C)
